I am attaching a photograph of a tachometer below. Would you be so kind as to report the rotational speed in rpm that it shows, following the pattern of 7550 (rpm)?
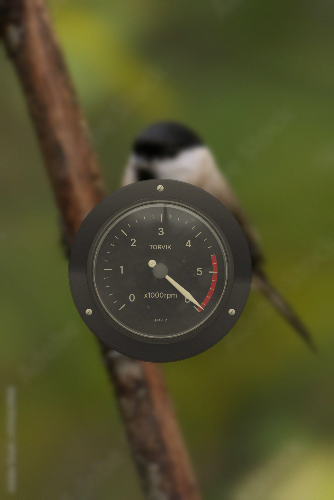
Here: 5900 (rpm)
